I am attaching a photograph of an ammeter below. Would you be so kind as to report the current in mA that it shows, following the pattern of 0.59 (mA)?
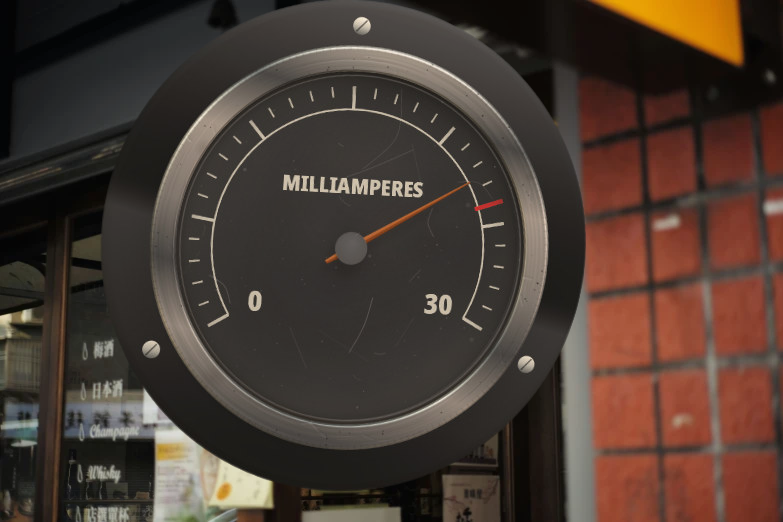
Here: 22.5 (mA)
